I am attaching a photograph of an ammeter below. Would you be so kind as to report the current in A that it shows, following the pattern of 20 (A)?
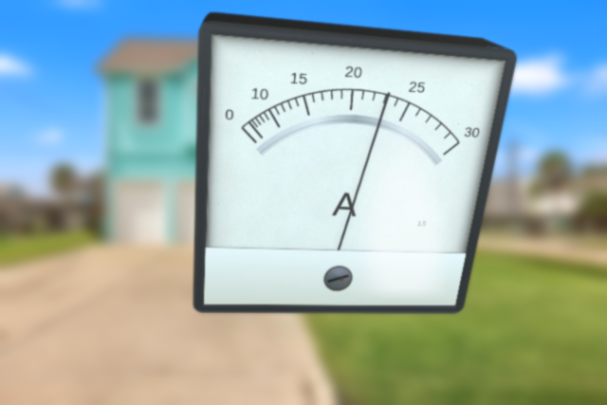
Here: 23 (A)
